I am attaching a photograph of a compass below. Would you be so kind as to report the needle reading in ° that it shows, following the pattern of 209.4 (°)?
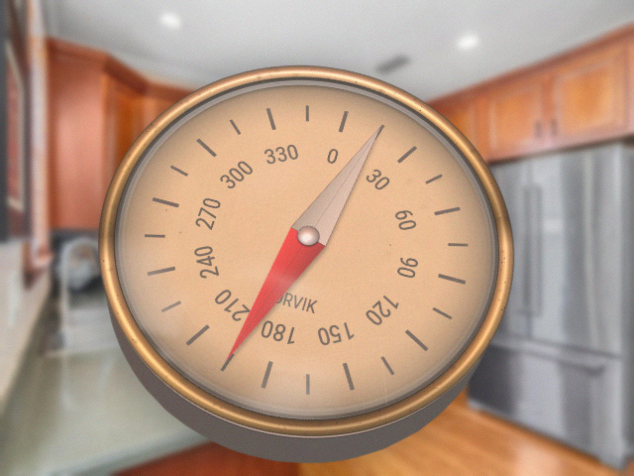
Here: 195 (°)
